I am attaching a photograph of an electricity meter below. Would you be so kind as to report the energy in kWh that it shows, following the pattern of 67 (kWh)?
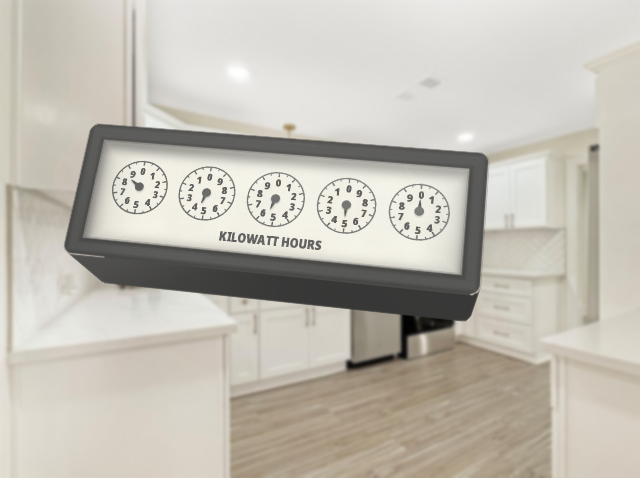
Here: 84550 (kWh)
